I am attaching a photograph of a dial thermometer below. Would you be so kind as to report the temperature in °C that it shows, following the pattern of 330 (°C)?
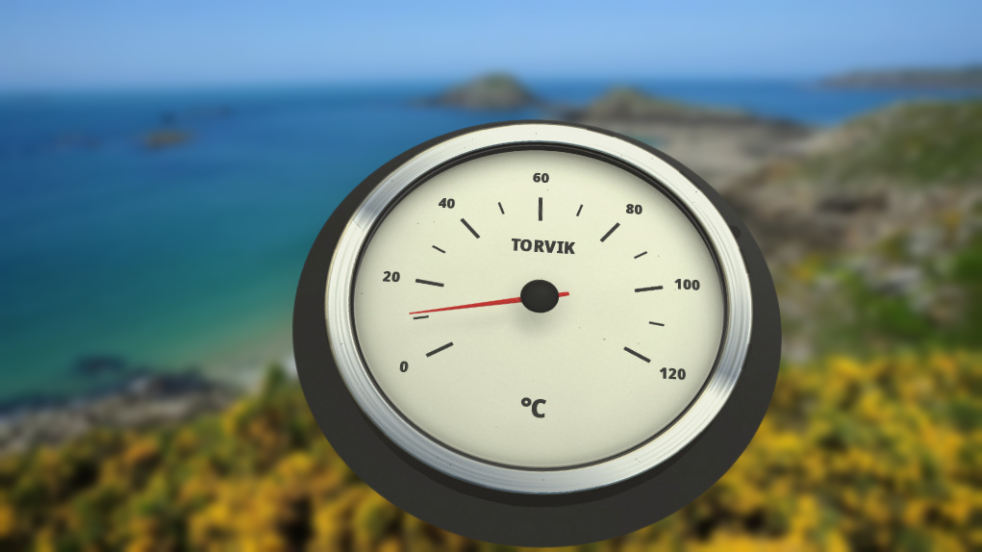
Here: 10 (°C)
